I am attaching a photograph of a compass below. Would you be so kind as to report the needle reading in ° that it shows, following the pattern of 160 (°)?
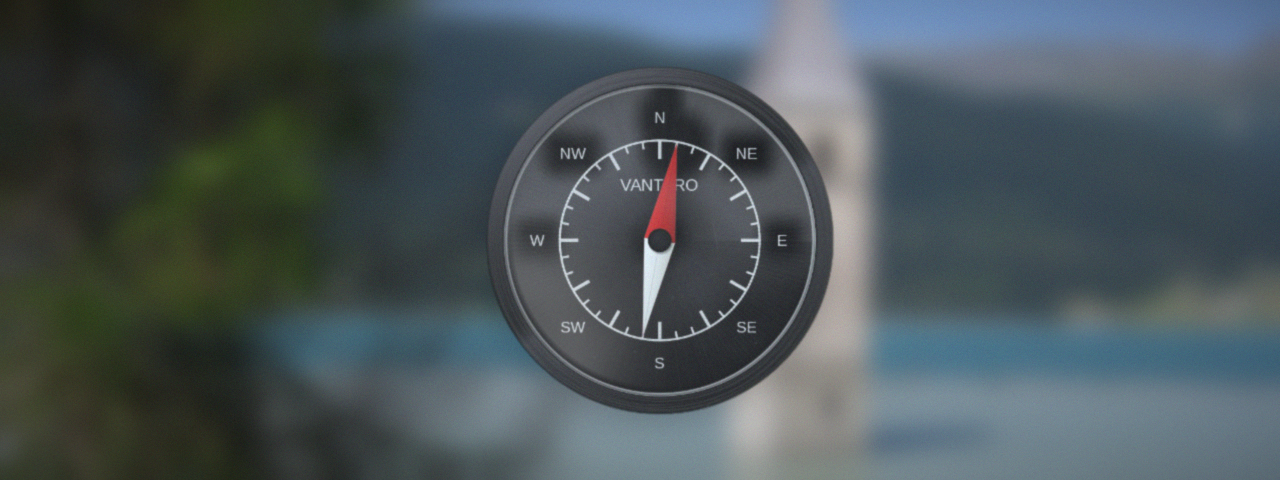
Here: 10 (°)
